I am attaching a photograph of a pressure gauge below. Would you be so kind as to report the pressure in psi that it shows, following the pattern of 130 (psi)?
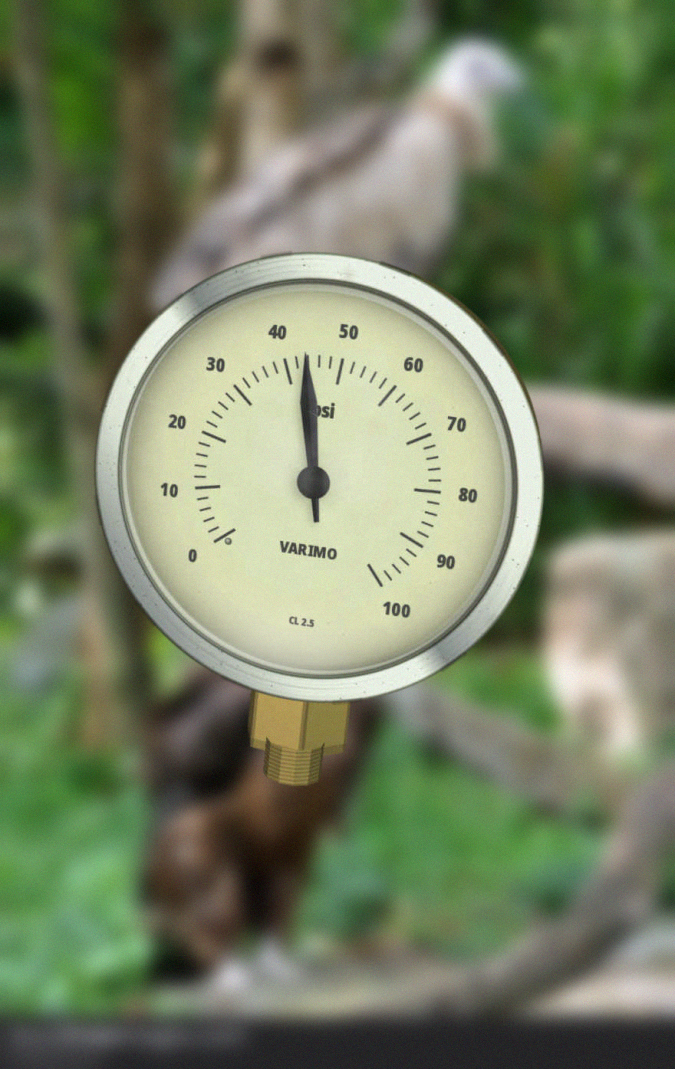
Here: 44 (psi)
